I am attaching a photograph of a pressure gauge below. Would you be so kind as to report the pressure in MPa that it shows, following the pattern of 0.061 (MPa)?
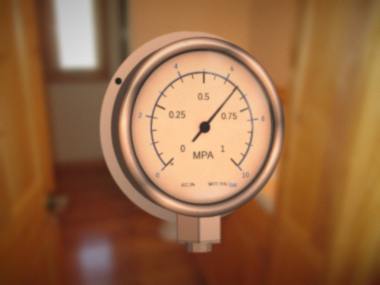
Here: 0.65 (MPa)
